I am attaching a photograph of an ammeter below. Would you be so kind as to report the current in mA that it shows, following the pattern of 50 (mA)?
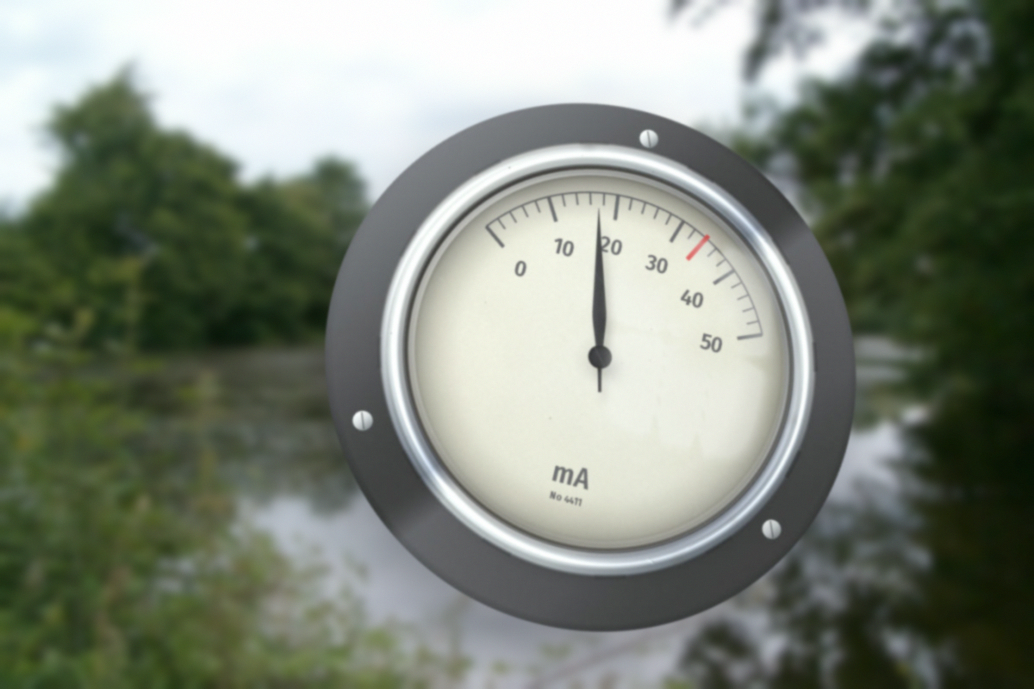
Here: 17 (mA)
